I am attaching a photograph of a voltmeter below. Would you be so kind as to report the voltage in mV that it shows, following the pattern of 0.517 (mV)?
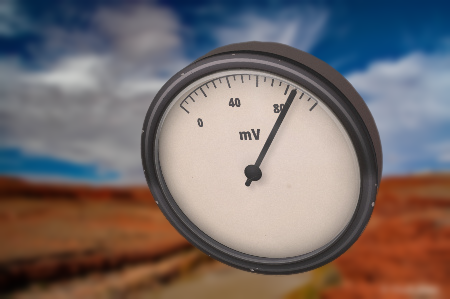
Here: 85 (mV)
